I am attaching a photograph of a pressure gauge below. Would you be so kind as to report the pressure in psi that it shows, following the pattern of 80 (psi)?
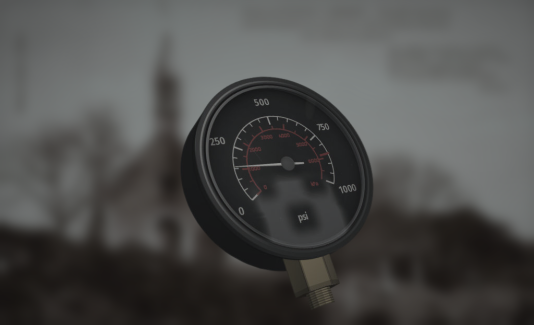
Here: 150 (psi)
